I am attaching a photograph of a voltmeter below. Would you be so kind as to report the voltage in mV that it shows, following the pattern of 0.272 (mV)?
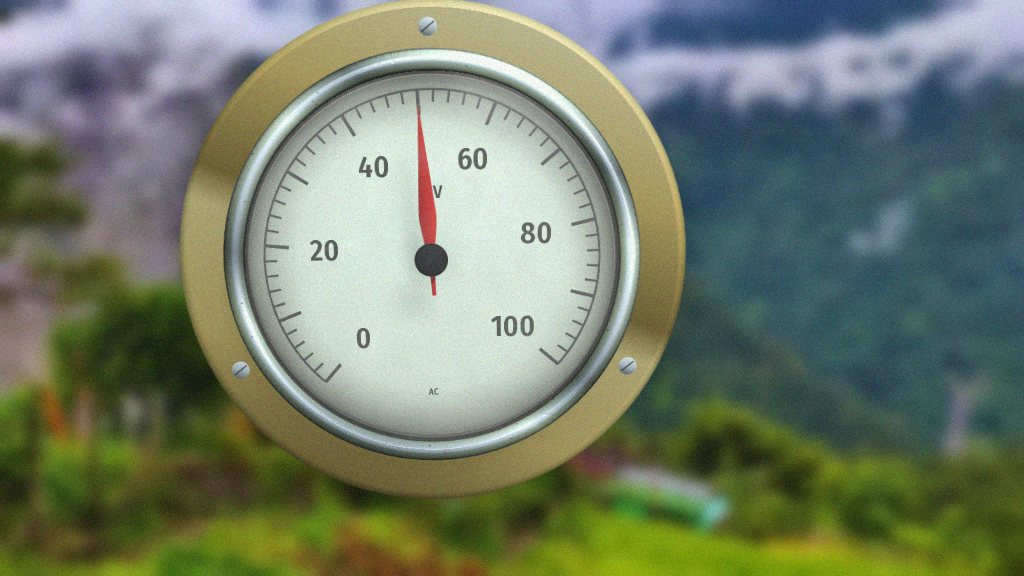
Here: 50 (mV)
